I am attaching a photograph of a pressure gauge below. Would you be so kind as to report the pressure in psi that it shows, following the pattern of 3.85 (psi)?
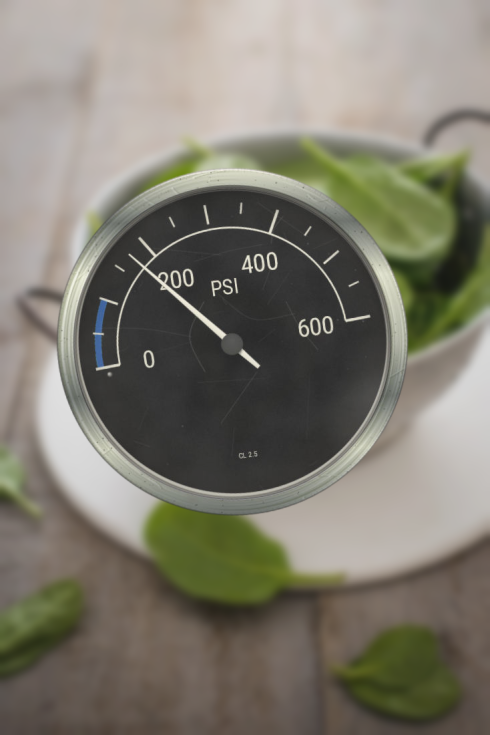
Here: 175 (psi)
